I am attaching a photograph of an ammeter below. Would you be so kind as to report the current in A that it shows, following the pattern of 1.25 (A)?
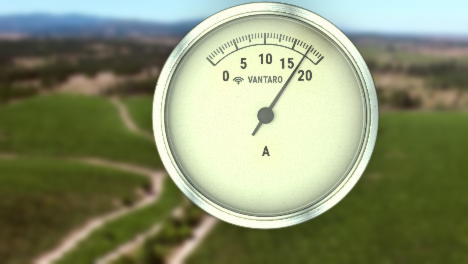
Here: 17.5 (A)
